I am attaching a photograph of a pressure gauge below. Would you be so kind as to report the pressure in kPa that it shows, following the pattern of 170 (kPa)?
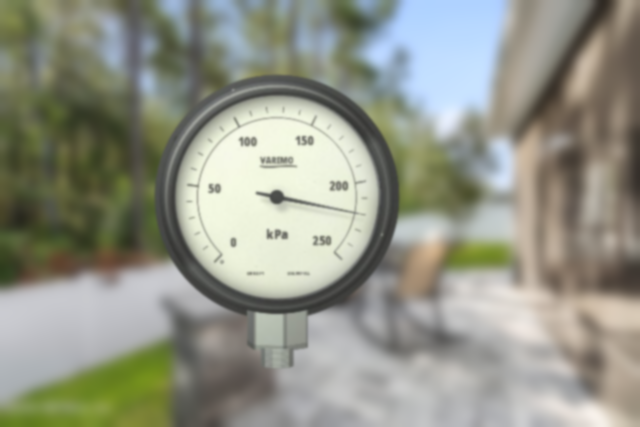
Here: 220 (kPa)
